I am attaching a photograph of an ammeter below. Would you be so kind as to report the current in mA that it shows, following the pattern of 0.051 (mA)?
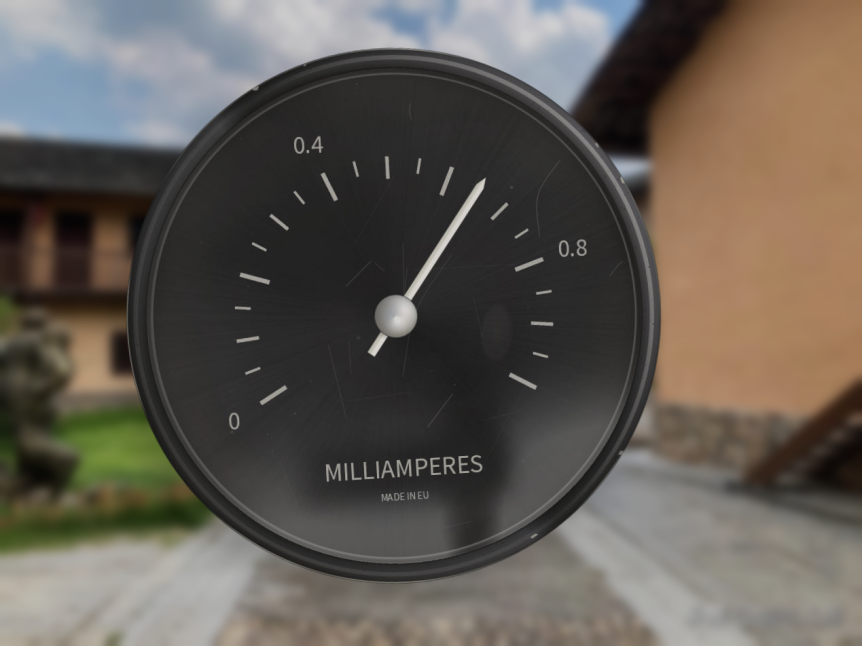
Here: 0.65 (mA)
